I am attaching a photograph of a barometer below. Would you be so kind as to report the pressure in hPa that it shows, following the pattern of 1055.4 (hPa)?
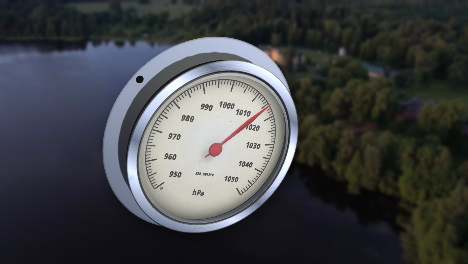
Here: 1015 (hPa)
